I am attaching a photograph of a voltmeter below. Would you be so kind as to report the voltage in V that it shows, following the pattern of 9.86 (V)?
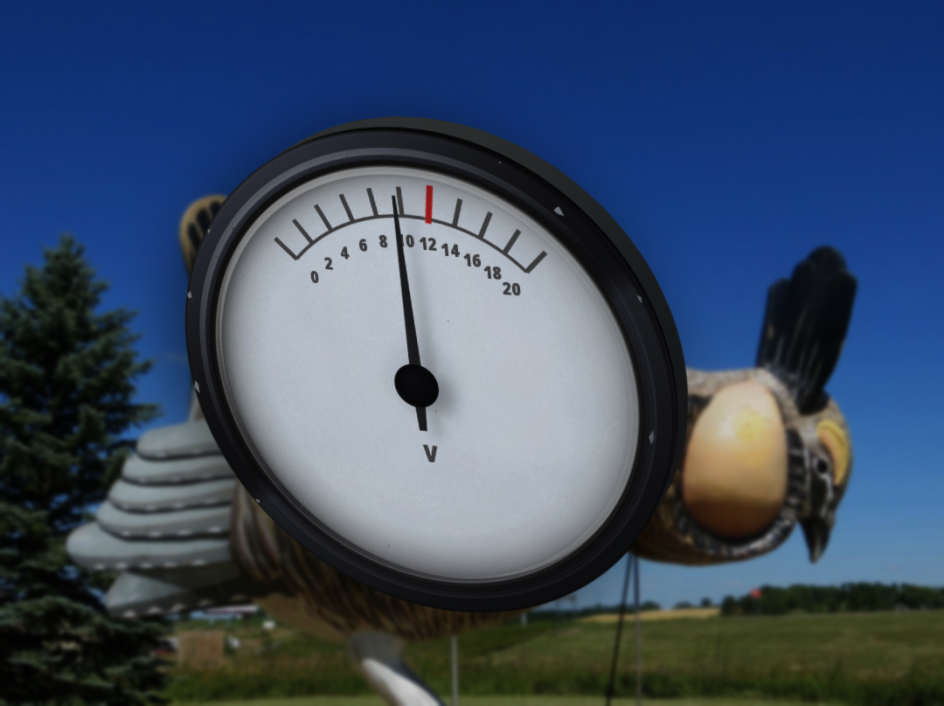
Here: 10 (V)
